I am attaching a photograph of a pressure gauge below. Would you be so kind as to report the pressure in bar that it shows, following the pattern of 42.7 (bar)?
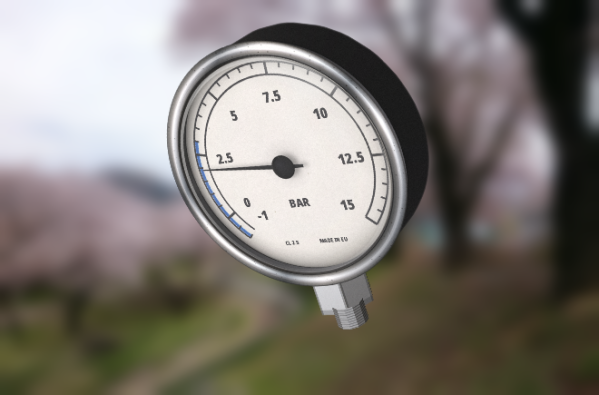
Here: 2 (bar)
